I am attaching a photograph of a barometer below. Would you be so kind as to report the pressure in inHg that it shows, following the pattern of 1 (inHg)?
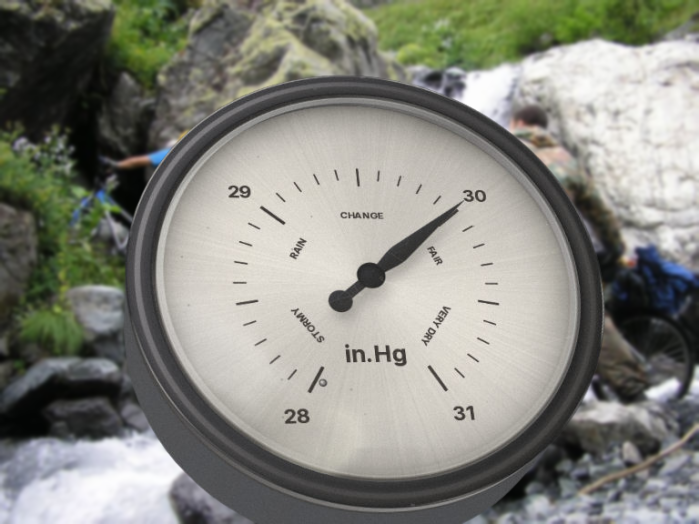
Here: 30 (inHg)
